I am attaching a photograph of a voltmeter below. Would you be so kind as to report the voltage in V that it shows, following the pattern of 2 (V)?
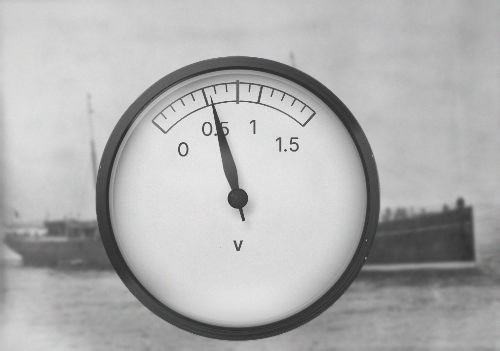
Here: 0.55 (V)
